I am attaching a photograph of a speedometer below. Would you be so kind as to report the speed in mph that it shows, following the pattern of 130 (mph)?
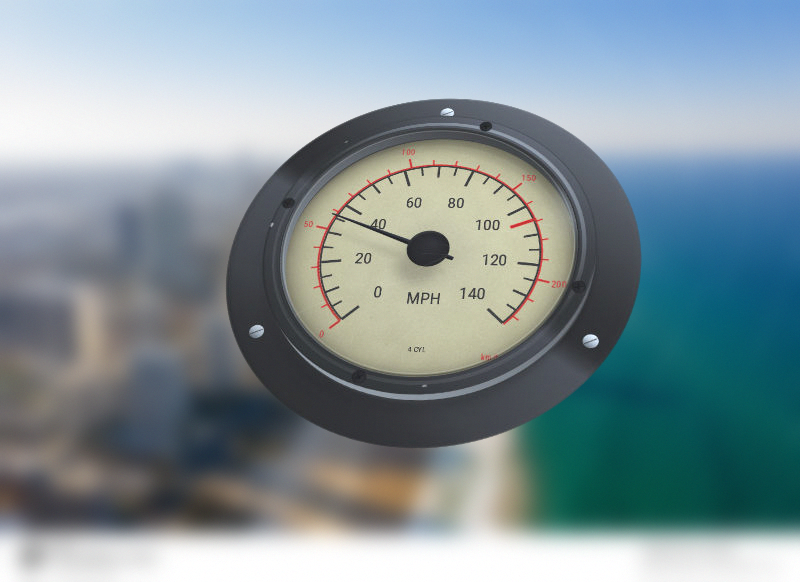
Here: 35 (mph)
